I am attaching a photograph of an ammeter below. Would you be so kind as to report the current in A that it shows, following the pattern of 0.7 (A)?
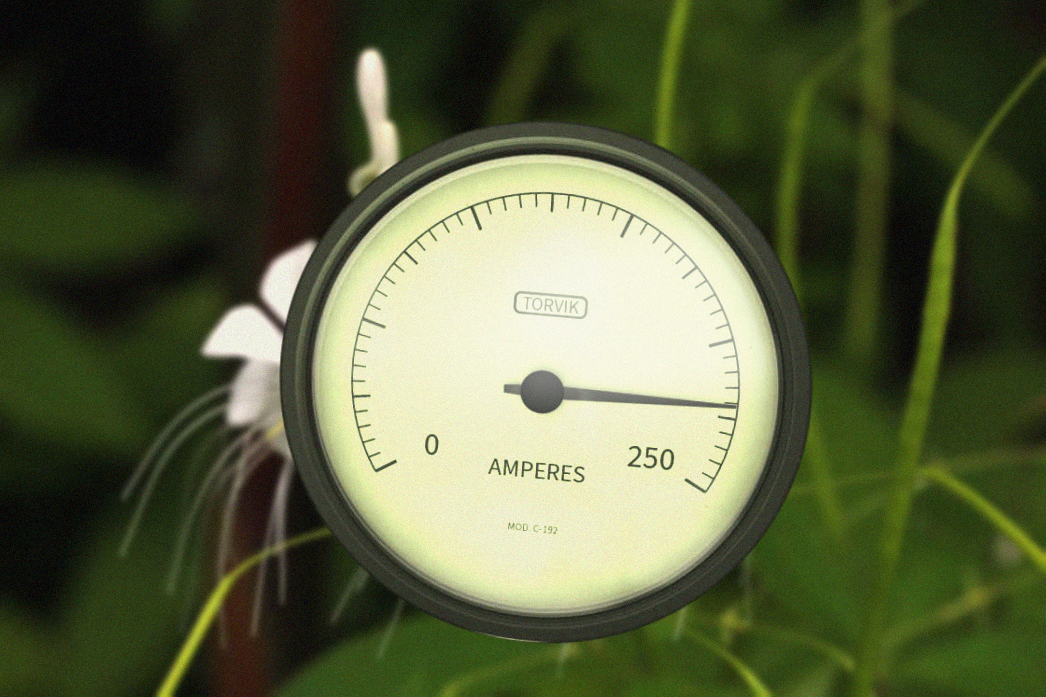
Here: 220 (A)
